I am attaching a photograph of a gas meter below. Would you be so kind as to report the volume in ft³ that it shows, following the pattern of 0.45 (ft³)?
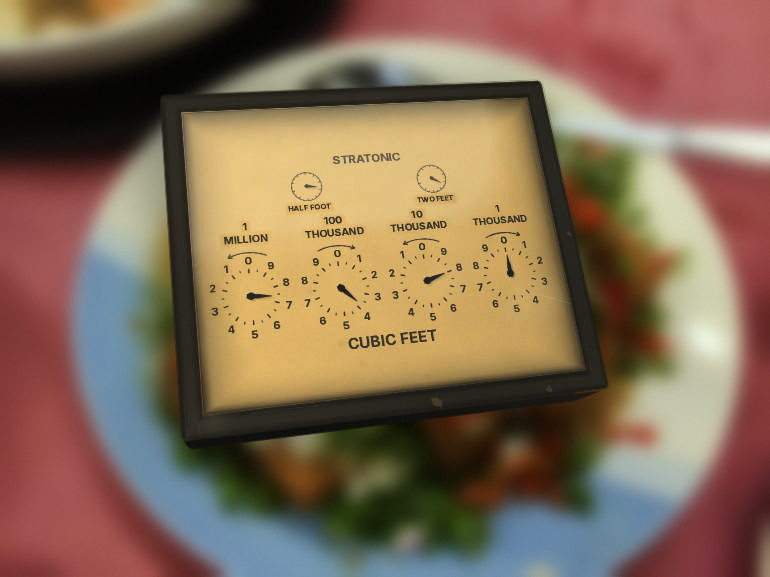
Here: 738000 (ft³)
